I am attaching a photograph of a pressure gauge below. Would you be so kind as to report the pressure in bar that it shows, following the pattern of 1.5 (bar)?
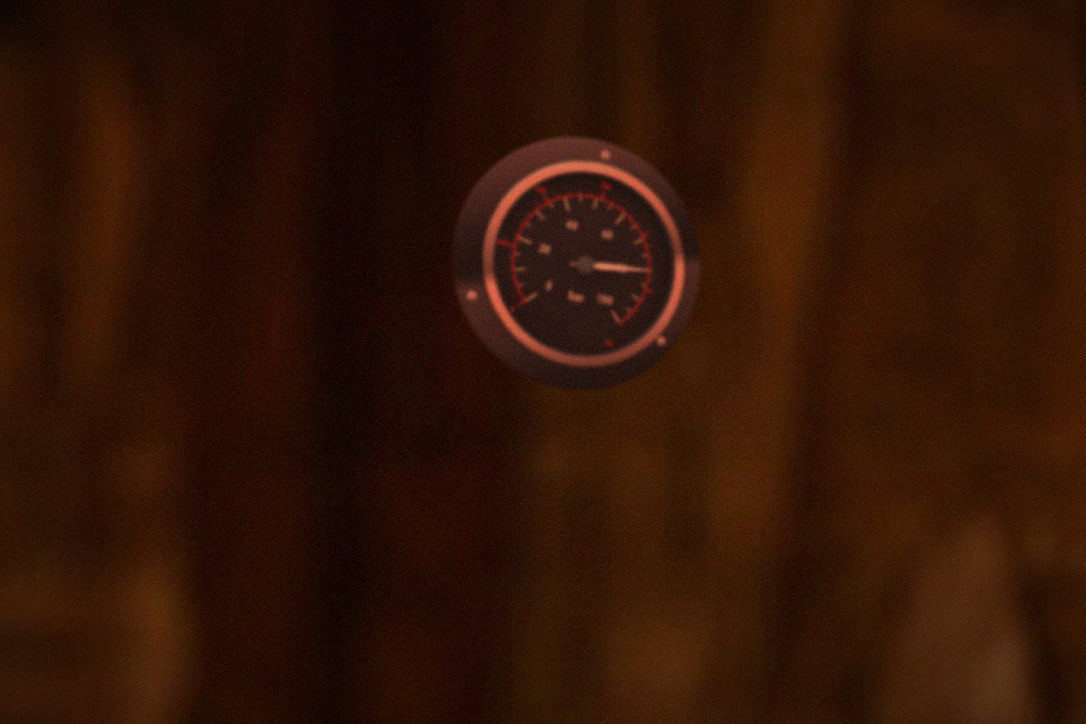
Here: 80 (bar)
